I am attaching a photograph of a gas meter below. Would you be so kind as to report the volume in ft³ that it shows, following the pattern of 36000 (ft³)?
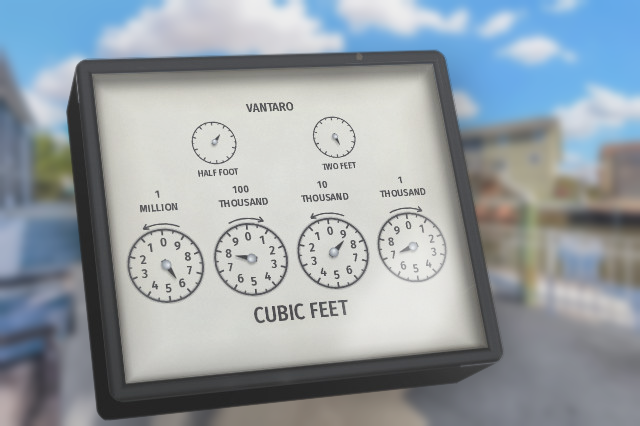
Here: 578700 (ft³)
